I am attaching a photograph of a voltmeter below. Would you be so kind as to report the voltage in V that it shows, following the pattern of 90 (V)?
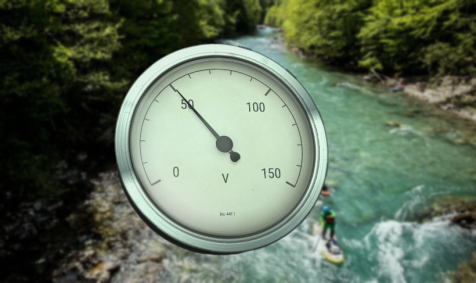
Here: 50 (V)
